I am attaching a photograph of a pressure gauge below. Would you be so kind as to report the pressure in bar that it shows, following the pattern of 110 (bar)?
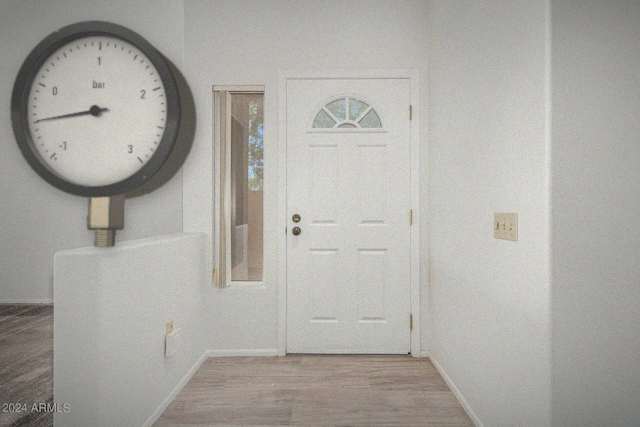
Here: -0.5 (bar)
